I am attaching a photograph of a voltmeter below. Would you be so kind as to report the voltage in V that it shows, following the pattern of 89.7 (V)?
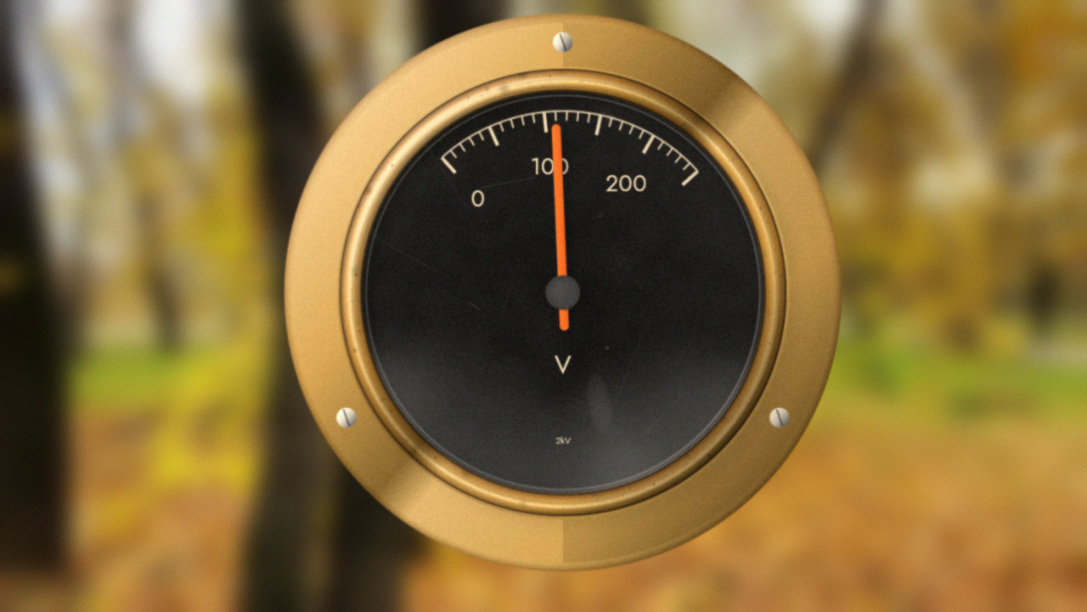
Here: 110 (V)
